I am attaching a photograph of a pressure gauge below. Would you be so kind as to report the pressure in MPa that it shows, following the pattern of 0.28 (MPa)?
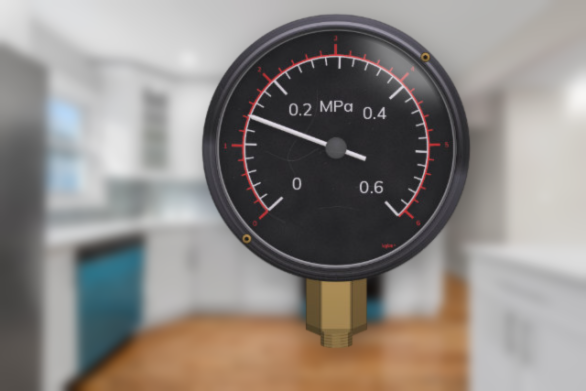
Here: 0.14 (MPa)
